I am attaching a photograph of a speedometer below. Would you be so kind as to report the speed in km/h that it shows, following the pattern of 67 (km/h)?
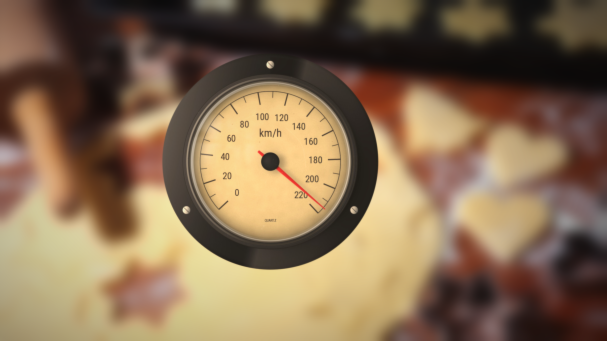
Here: 215 (km/h)
